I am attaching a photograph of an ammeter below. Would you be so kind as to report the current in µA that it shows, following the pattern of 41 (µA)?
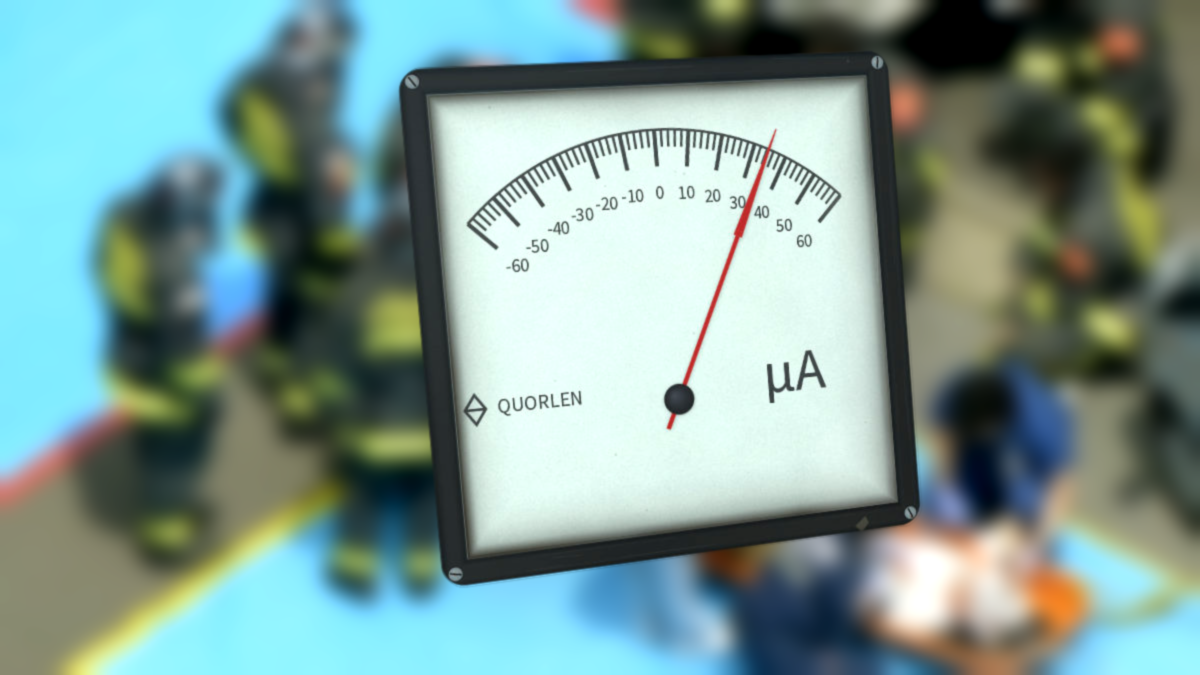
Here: 34 (µA)
